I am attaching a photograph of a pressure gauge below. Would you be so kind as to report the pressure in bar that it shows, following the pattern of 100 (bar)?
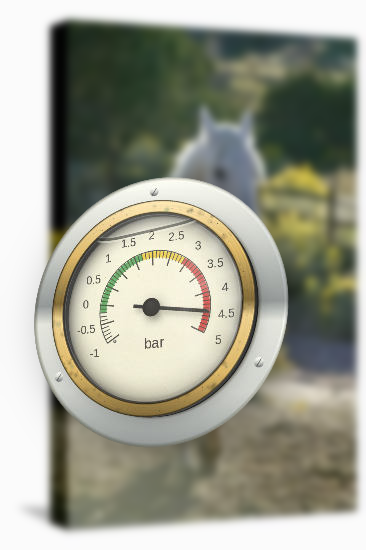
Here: 4.5 (bar)
